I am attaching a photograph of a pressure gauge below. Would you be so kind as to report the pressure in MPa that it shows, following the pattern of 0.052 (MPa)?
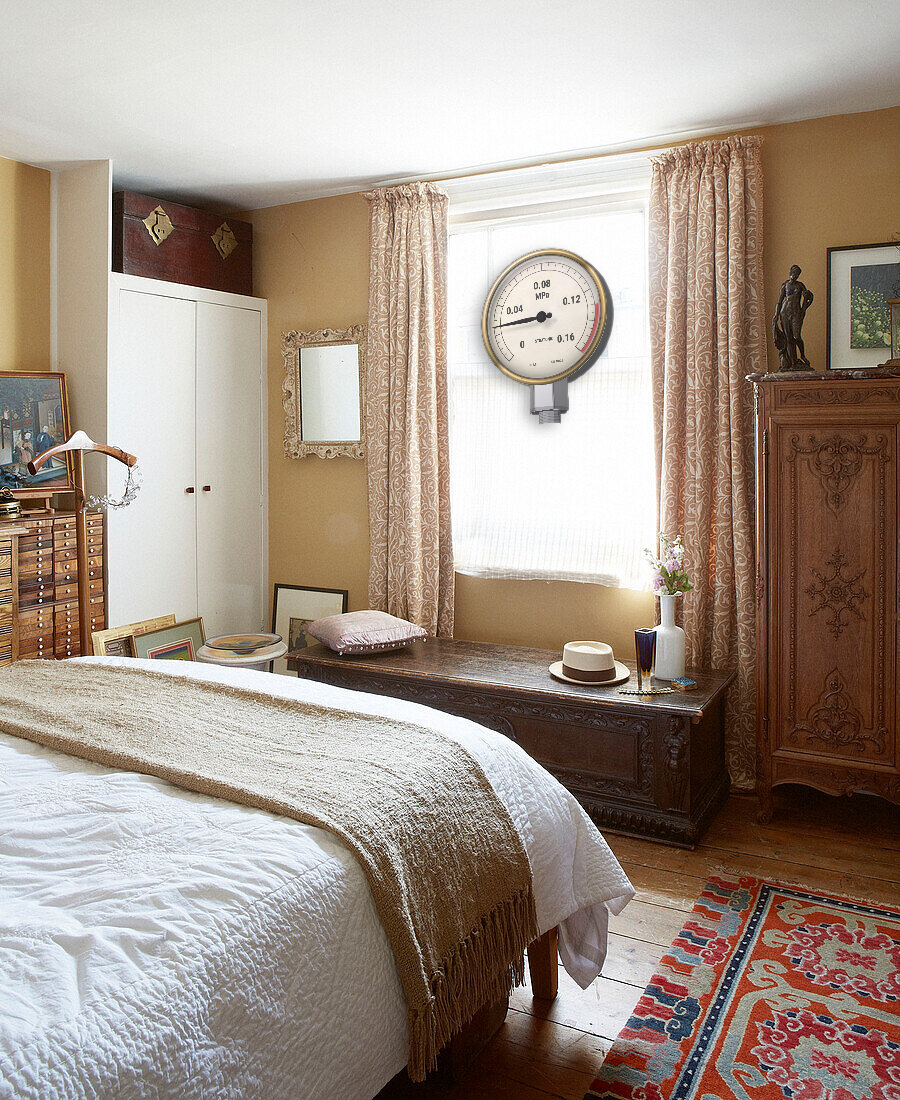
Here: 0.025 (MPa)
